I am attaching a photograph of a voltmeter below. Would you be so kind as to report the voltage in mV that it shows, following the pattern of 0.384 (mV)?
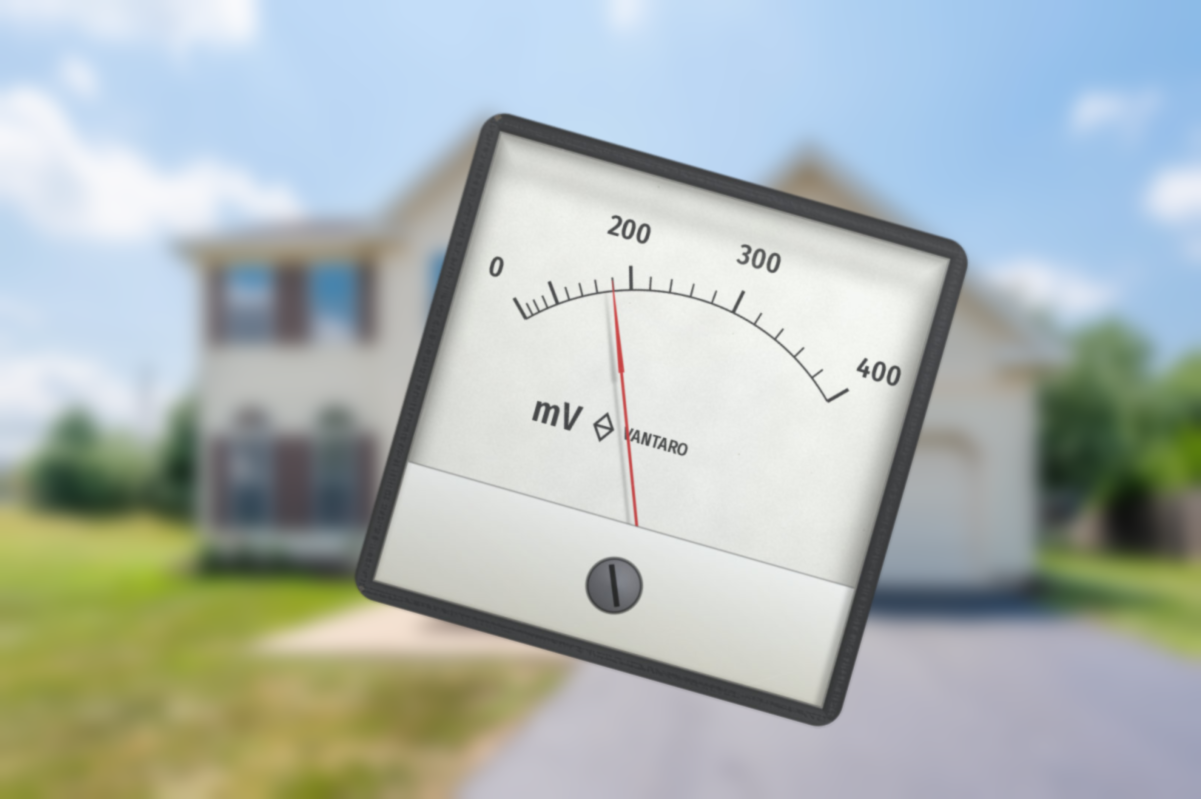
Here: 180 (mV)
